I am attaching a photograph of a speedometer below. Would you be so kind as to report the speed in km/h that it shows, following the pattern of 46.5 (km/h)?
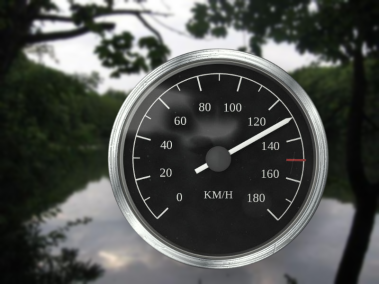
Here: 130 (km/h)
